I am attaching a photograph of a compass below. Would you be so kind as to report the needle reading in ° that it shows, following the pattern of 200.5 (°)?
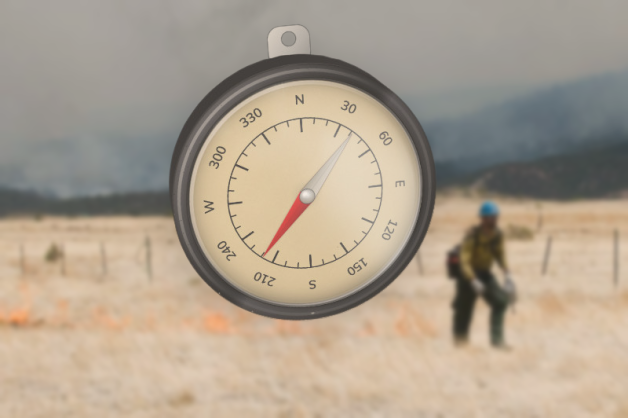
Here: 220 (°)
